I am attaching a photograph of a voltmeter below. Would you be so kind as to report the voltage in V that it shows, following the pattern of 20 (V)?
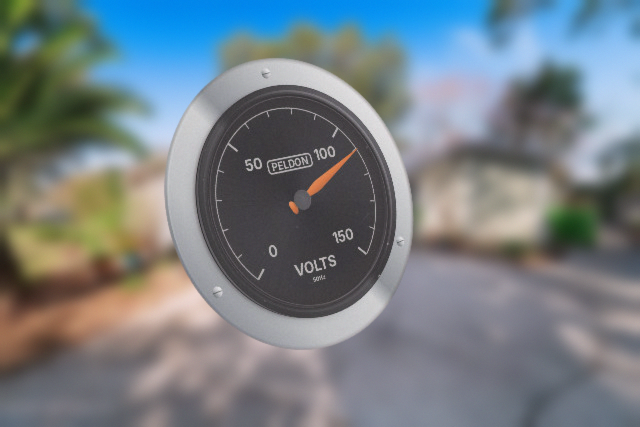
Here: 110 (V)
